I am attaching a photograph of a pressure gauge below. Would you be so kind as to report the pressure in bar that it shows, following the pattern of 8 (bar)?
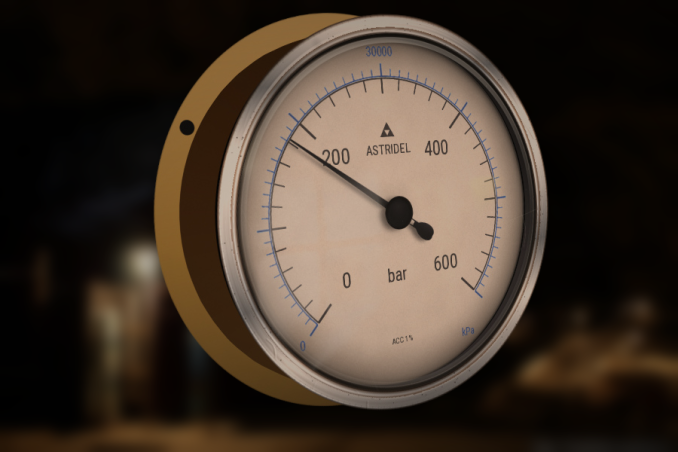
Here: 180 (bar)
